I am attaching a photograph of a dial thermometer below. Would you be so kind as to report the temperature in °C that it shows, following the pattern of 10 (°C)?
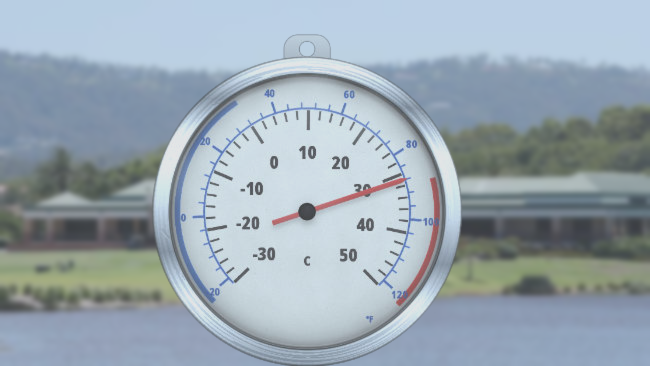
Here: 31 (°C)
